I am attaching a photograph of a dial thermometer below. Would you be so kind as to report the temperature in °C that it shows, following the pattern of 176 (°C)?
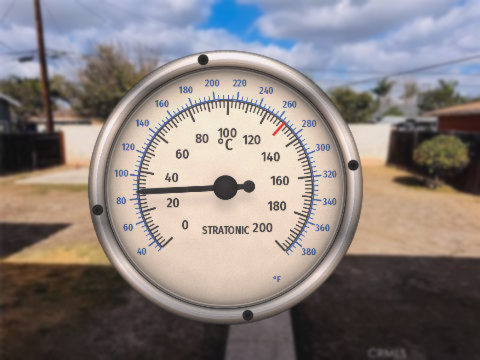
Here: 30 (°C)
